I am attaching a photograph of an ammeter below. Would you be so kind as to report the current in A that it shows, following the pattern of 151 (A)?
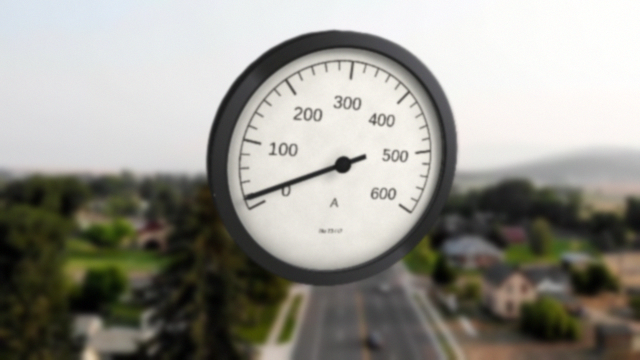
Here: 20 (A)
